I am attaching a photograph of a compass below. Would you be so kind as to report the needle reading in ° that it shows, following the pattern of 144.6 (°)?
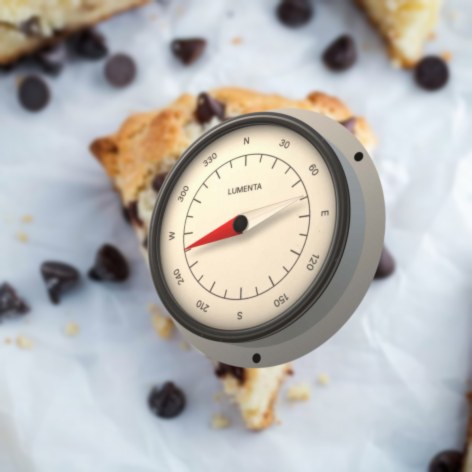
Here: 255 (°)
